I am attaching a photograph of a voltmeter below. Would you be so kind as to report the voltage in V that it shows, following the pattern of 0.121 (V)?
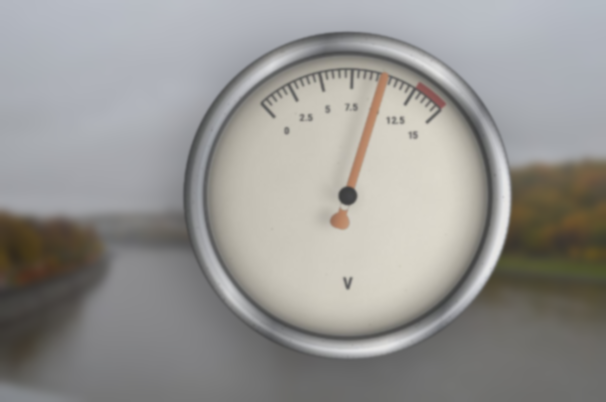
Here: 10 (V)
